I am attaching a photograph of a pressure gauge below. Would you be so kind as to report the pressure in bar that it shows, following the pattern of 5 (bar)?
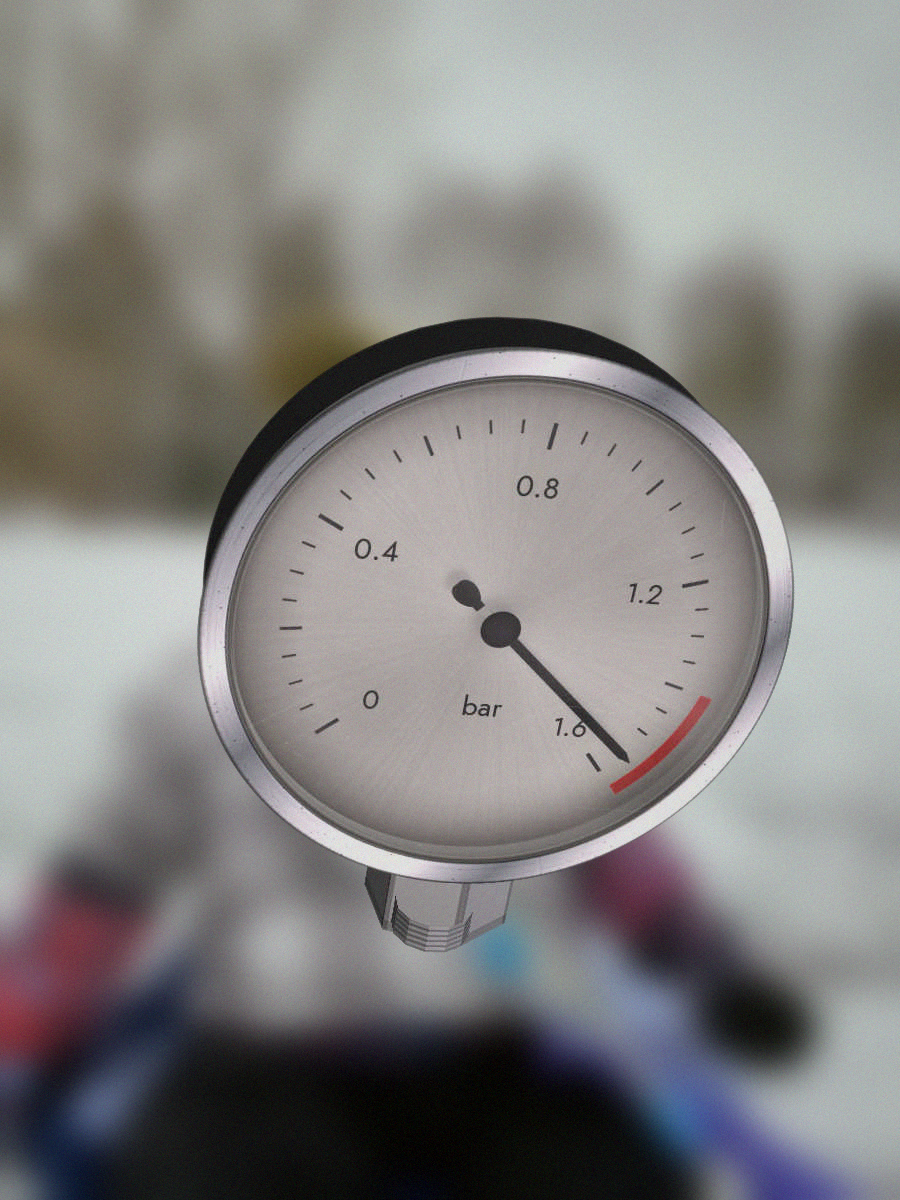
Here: 1.55 (bar)
